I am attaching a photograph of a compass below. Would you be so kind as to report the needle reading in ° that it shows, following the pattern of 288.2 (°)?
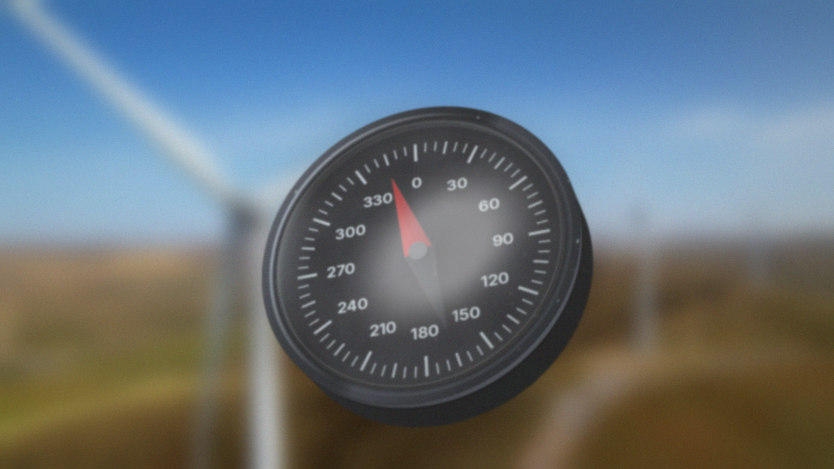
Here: 345 (°)
